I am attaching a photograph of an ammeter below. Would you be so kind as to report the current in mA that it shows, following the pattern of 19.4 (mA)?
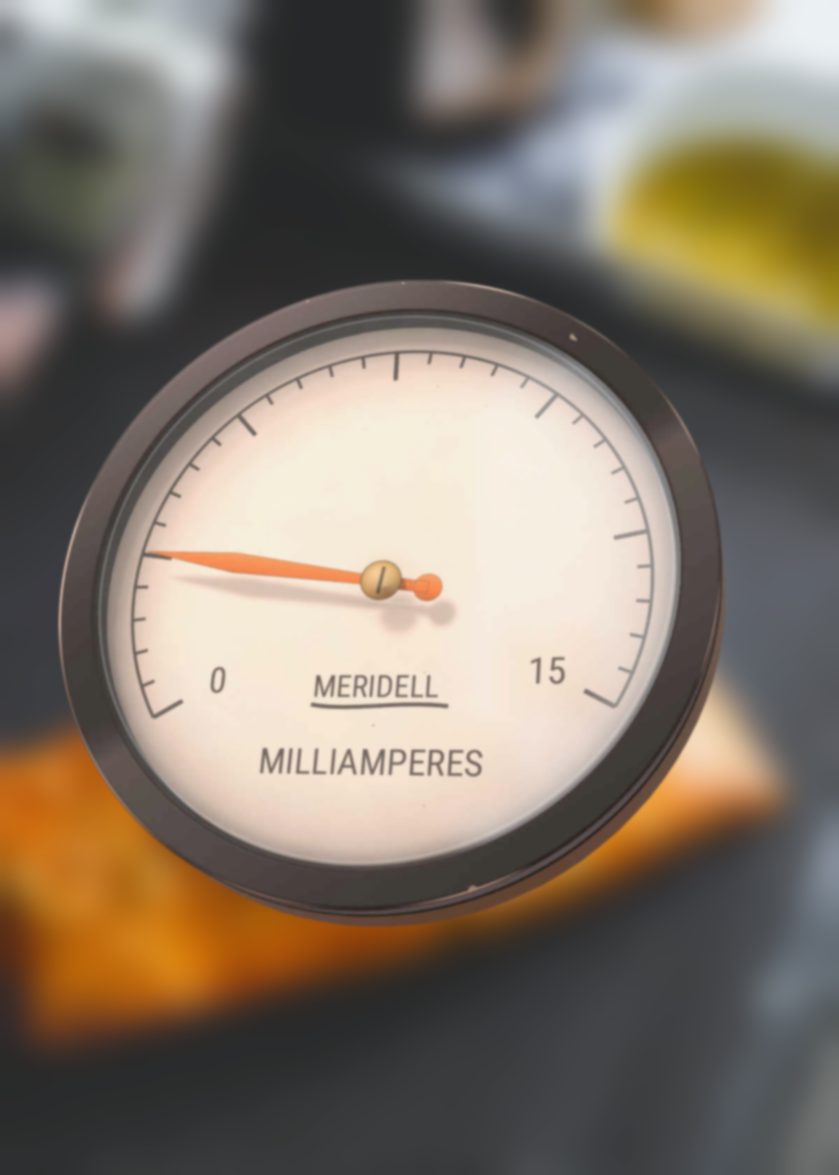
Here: 2.5 (mA)
